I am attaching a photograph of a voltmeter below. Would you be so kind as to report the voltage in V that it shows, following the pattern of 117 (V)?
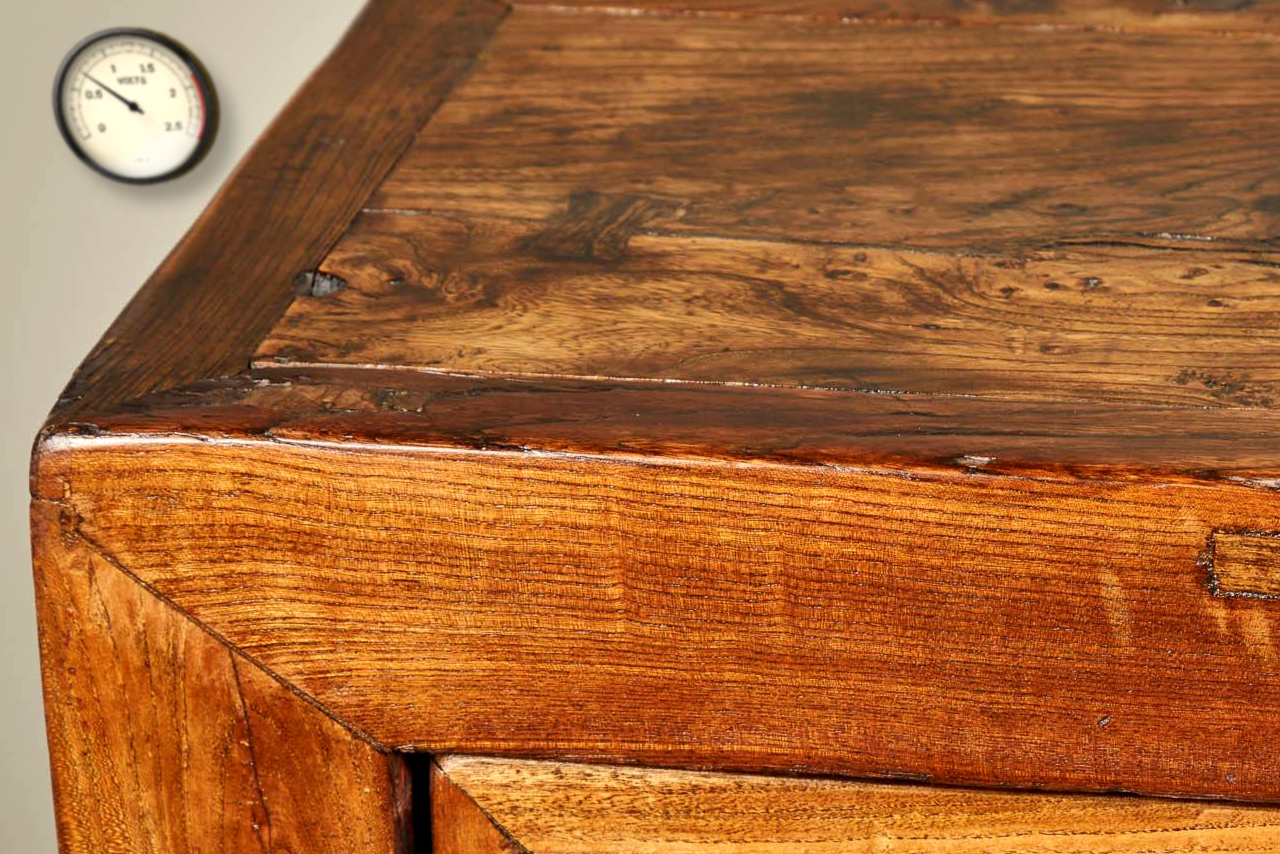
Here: 0.7 (V)
